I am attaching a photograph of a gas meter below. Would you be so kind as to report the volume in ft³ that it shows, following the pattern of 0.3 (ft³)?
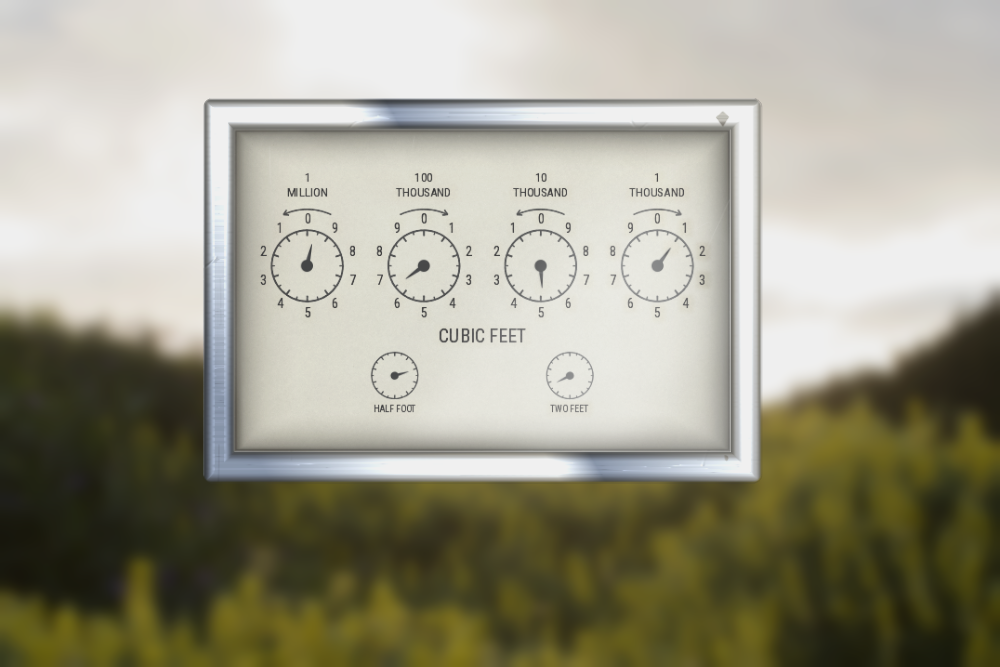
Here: 965100 (ft³)
